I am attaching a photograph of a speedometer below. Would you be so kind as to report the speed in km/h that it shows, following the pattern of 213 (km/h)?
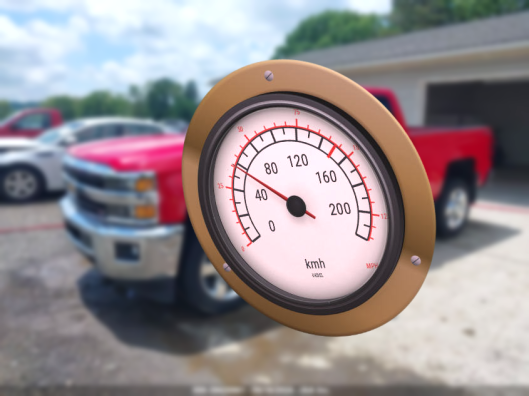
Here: 60 (km/h)
